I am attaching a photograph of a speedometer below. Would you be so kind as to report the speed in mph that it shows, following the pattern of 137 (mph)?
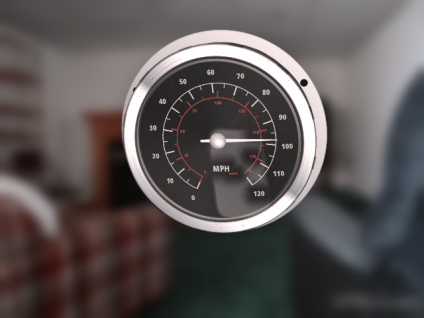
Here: 97.5 (mph)
